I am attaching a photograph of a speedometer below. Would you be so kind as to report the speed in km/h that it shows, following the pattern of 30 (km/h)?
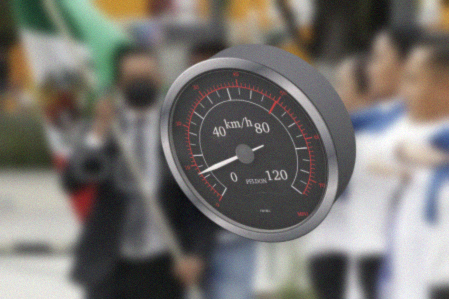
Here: 12.5 (km/h)
